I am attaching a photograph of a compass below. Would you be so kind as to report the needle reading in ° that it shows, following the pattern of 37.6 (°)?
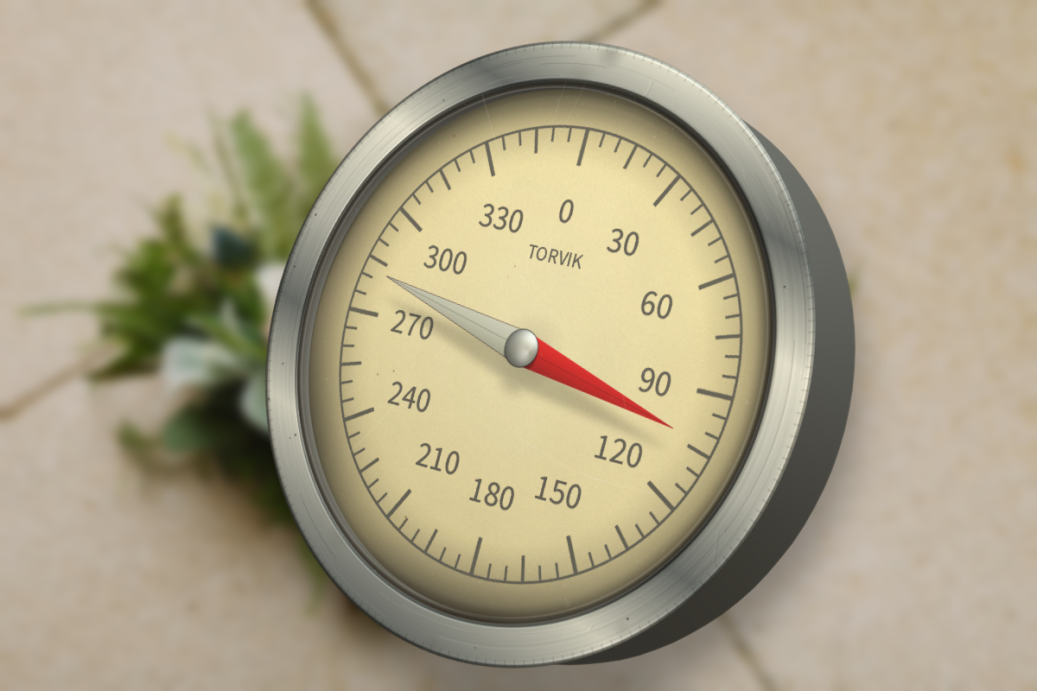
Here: 102.5 (°)
